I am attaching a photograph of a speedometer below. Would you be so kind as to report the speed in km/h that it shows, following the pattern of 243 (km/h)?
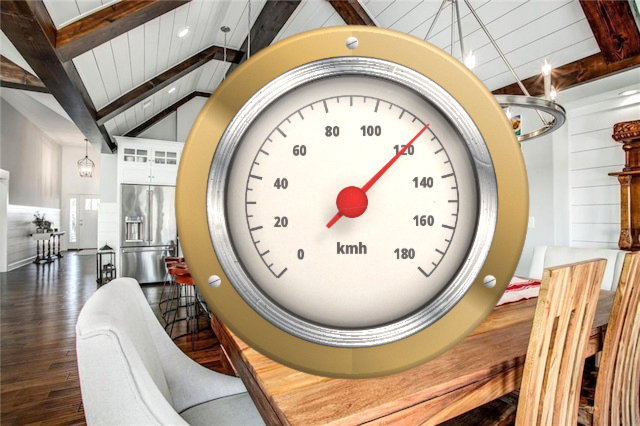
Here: 120 (km/h)
